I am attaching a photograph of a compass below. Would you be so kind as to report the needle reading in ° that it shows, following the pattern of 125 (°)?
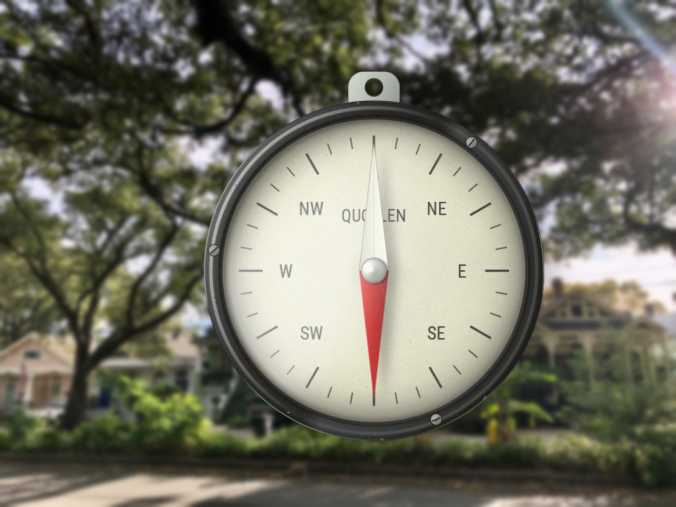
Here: 180 (°)
